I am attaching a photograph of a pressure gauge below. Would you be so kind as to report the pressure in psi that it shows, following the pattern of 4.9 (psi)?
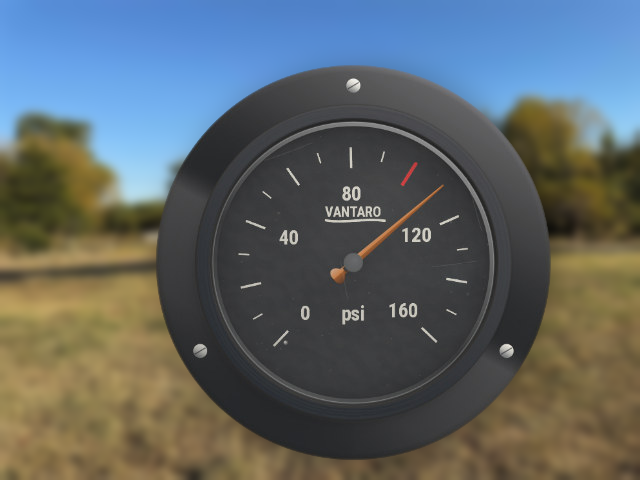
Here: 110 (psi)
